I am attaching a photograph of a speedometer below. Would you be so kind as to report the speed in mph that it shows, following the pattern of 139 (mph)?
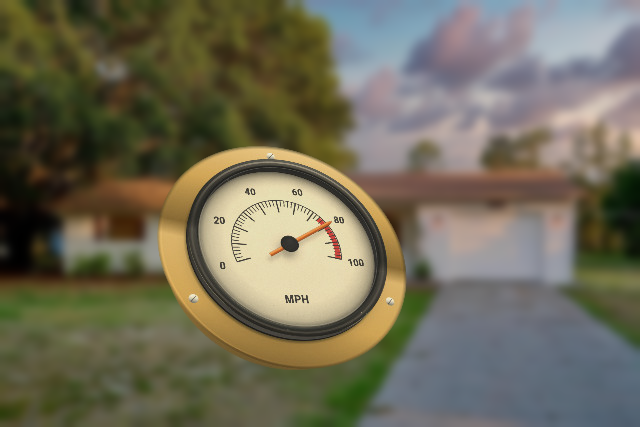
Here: 80 (mph)
